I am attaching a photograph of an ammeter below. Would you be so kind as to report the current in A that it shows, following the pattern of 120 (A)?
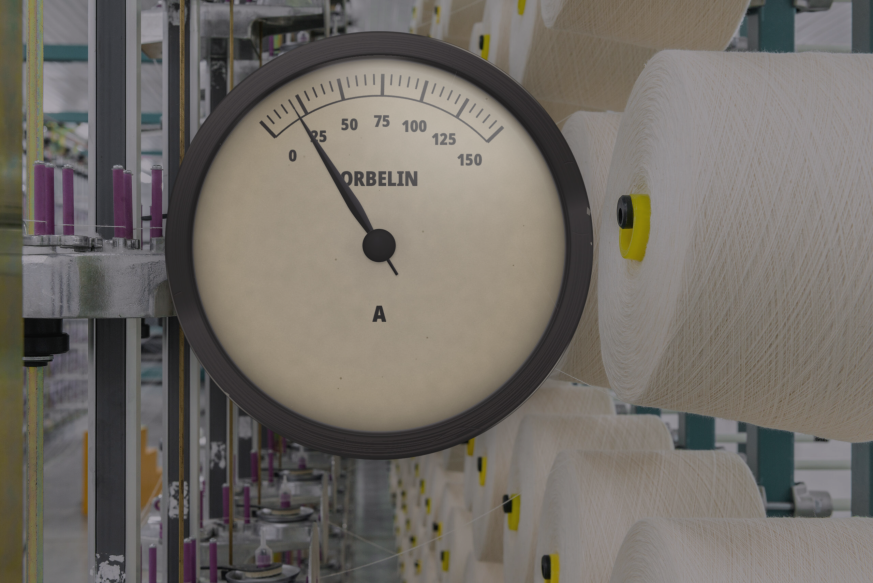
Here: 20 (A)
